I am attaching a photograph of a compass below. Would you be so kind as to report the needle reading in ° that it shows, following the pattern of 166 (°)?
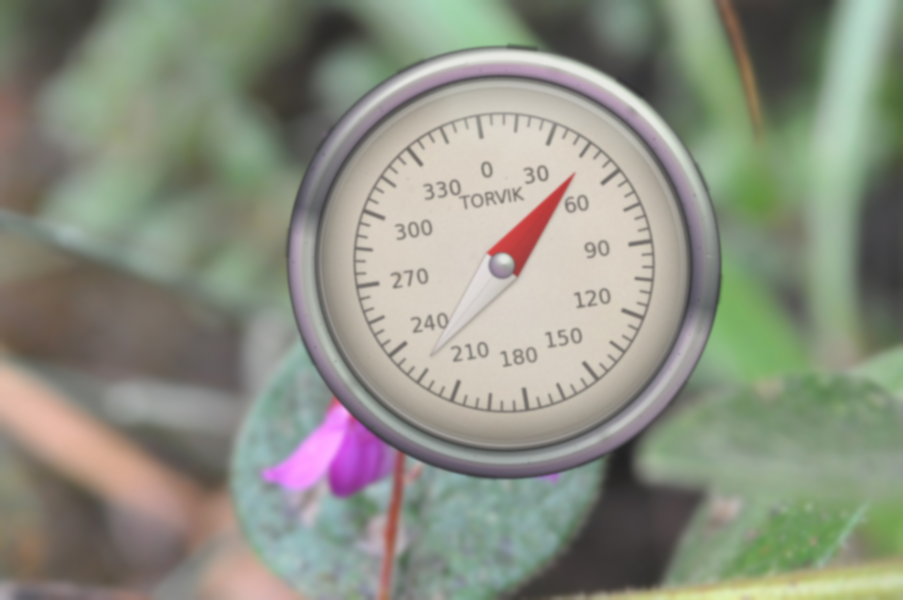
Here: 47.5 (°)
